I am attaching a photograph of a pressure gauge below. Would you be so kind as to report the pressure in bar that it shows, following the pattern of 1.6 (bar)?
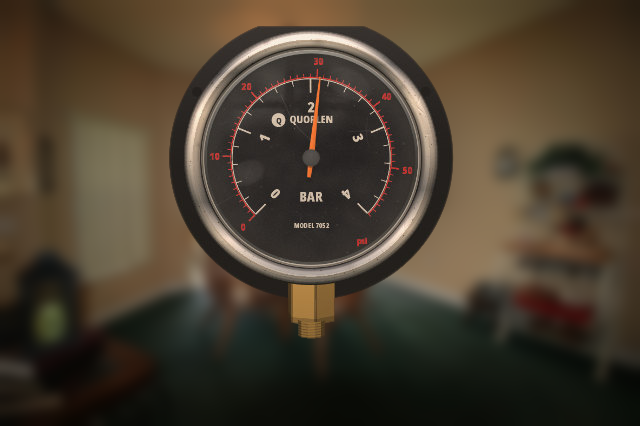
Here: 2.1 (bar)
